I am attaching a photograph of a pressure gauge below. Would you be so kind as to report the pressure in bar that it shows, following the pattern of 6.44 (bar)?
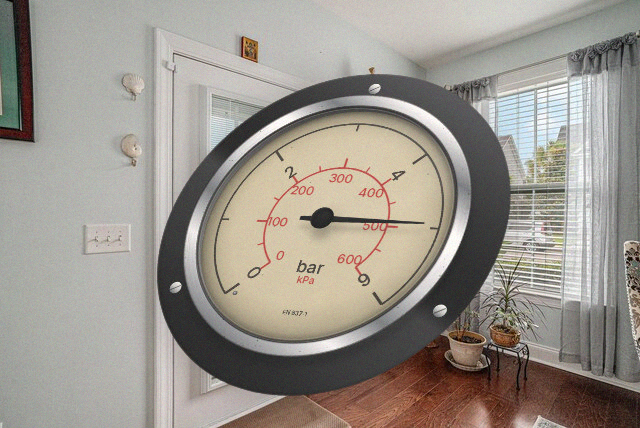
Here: 5 (bar)
